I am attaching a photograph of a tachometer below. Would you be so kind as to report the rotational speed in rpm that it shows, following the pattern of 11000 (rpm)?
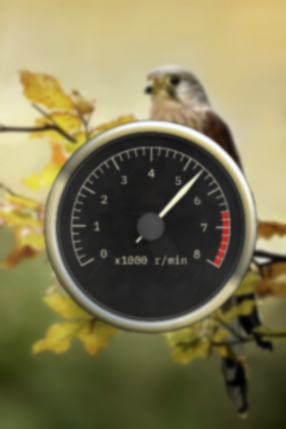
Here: 5400 (rpm)
